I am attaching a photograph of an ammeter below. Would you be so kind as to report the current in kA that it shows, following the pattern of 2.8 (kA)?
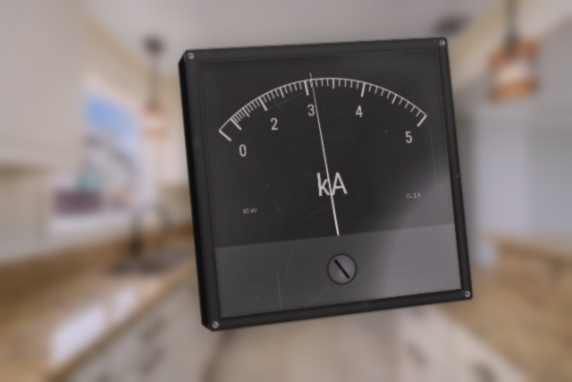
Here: 3.1 (kA)
